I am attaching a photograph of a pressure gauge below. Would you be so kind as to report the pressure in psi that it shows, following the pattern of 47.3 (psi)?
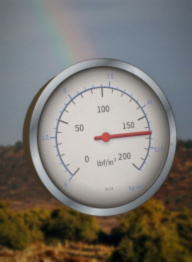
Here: 165 (psi)
